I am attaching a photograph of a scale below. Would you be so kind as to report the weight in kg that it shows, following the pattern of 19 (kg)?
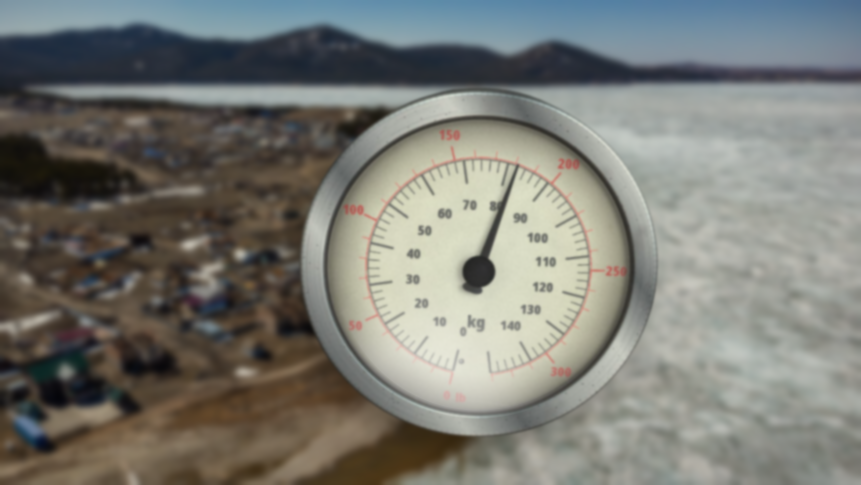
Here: 82 (kg)
